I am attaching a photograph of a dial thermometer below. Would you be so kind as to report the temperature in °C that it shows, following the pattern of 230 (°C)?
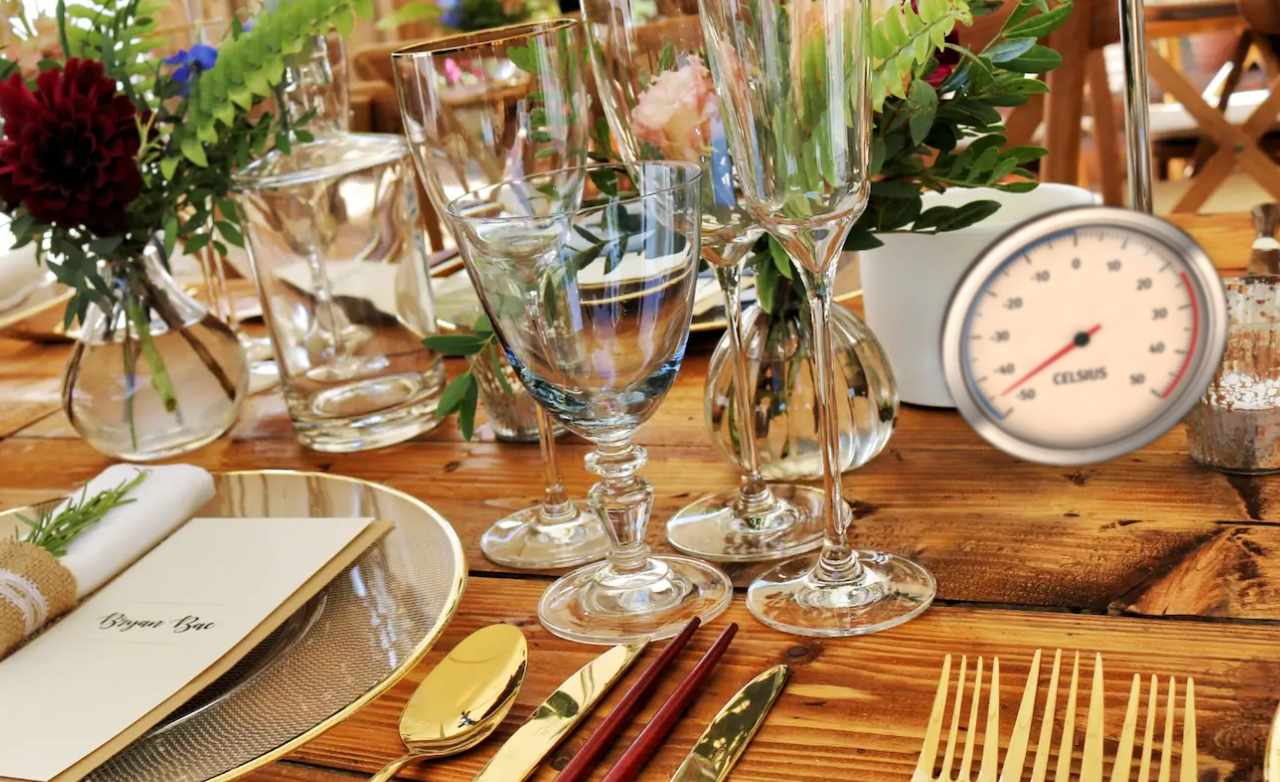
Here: -45 (°C)
